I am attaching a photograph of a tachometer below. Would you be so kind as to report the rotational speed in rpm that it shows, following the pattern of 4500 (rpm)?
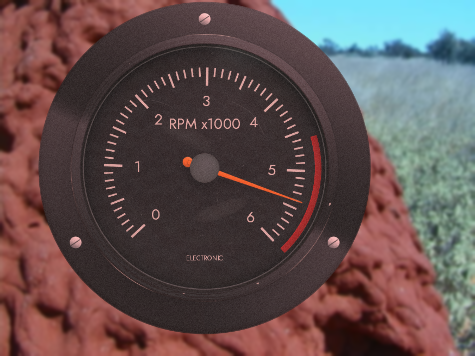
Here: 5400 (rpm)
